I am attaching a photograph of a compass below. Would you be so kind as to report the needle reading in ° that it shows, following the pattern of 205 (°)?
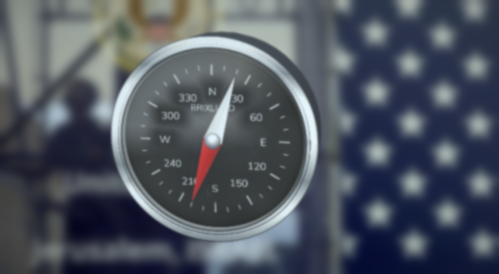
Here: 200 (°)
